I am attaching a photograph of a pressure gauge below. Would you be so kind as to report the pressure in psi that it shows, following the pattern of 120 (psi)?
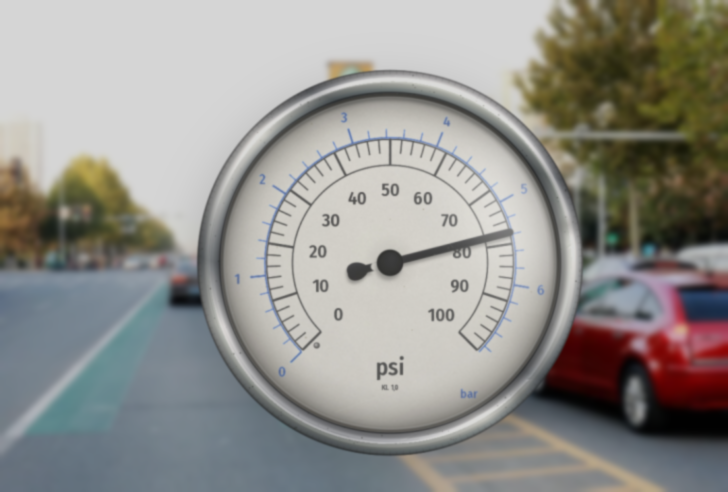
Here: 78 (psi)
